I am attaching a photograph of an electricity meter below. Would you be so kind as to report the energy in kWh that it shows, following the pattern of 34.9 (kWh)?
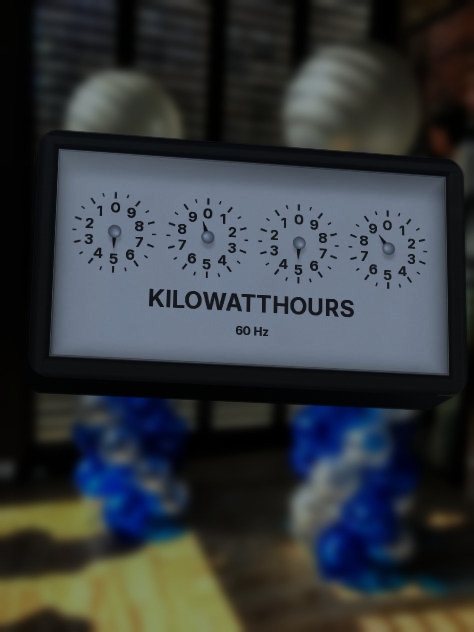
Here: 4949 (kWh)
